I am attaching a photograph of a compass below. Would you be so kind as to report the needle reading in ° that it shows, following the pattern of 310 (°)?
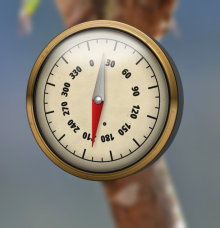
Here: 200 (°)
